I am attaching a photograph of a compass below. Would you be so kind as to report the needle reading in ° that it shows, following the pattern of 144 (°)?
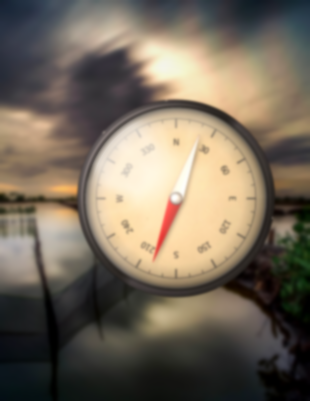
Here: 200 (°)
